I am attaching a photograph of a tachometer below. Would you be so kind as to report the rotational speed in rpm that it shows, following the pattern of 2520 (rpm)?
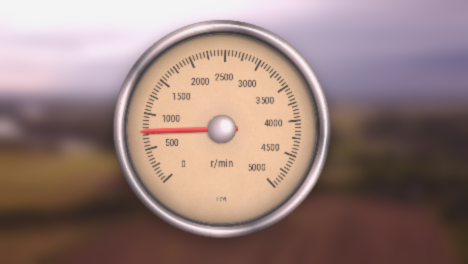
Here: 750 (rpm)
